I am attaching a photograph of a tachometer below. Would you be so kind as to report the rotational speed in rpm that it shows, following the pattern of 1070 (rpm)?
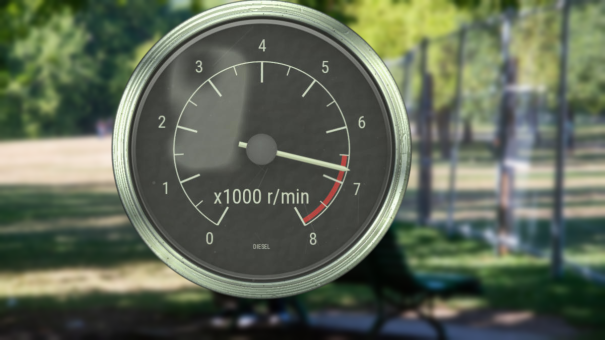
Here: 6750 (rpm)
